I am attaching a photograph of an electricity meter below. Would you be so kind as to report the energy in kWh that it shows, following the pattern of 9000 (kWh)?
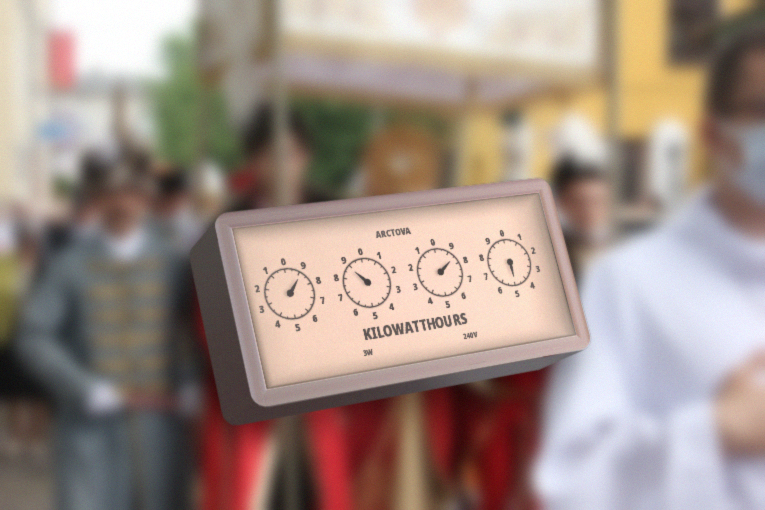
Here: 8885 (kWh)
